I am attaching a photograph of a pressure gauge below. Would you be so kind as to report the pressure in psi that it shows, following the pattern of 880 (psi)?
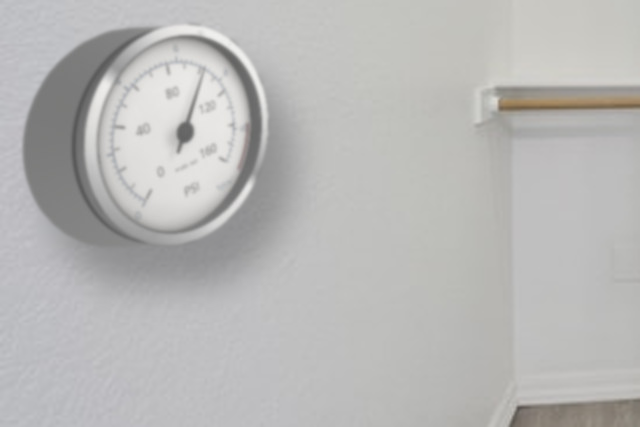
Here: 100 (psi)
